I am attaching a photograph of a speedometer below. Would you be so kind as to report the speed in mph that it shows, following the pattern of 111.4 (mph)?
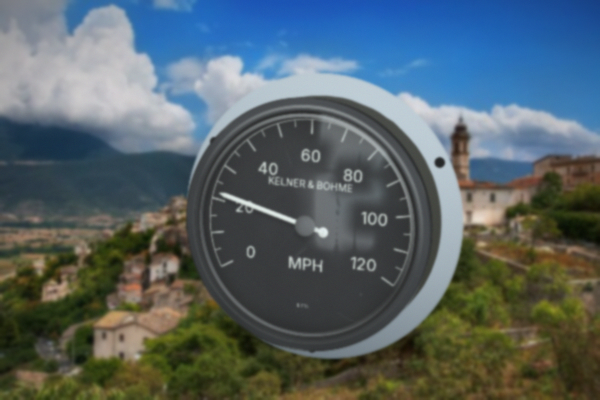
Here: 22.5 (mph)
